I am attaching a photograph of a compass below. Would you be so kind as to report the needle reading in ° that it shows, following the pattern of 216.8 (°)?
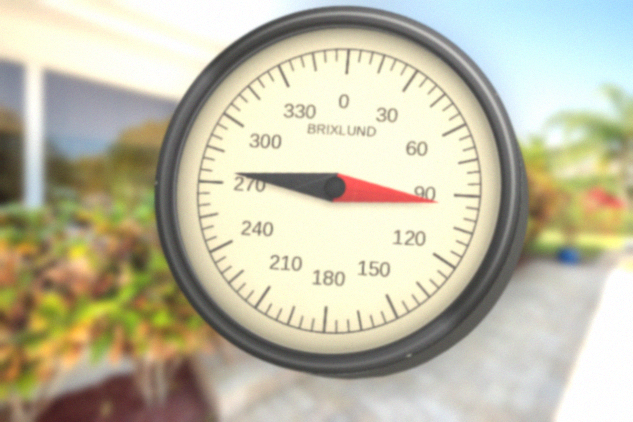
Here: 95 (°)
